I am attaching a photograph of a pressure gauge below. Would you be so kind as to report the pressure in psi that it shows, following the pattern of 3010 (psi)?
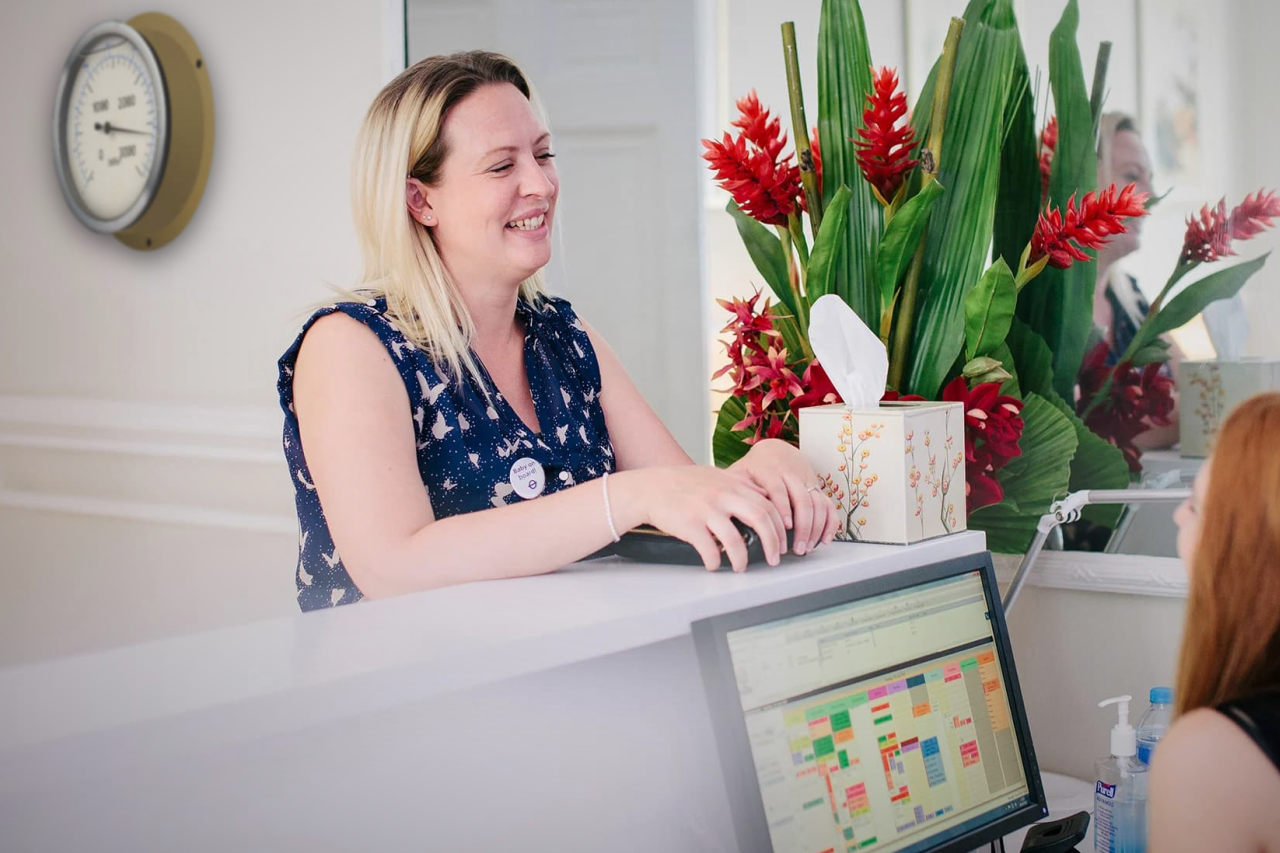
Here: 2600 (psi)
